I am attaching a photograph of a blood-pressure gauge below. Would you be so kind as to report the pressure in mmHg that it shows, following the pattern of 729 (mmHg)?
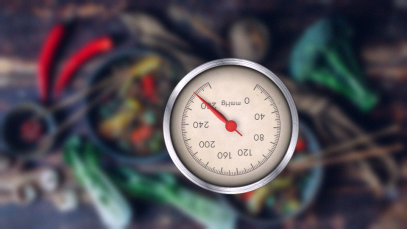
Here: 280 (mmHg)
